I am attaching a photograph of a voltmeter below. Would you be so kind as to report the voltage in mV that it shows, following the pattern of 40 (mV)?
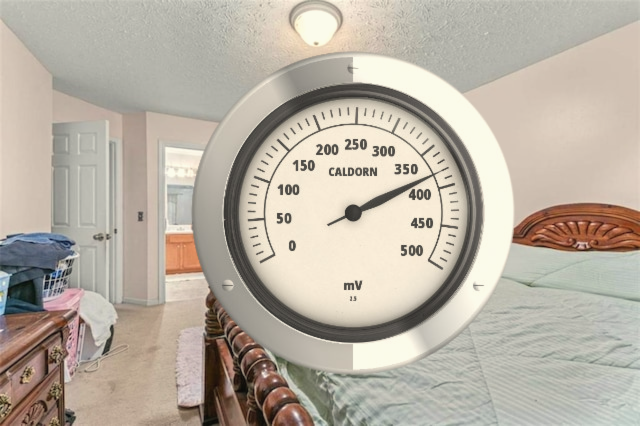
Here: 380 (mV)
